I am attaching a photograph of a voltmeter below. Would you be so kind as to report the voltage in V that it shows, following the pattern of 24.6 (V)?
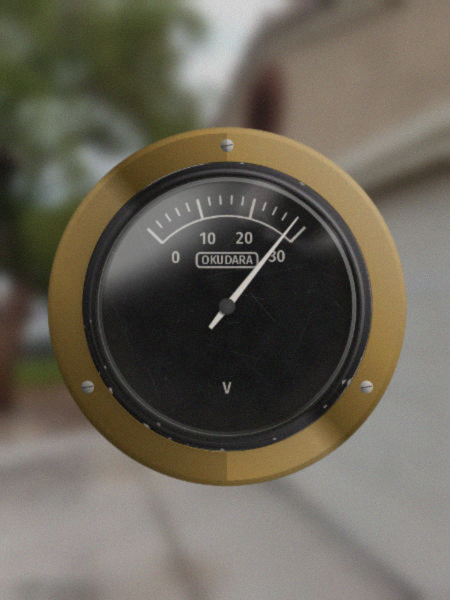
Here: 28 (V)
